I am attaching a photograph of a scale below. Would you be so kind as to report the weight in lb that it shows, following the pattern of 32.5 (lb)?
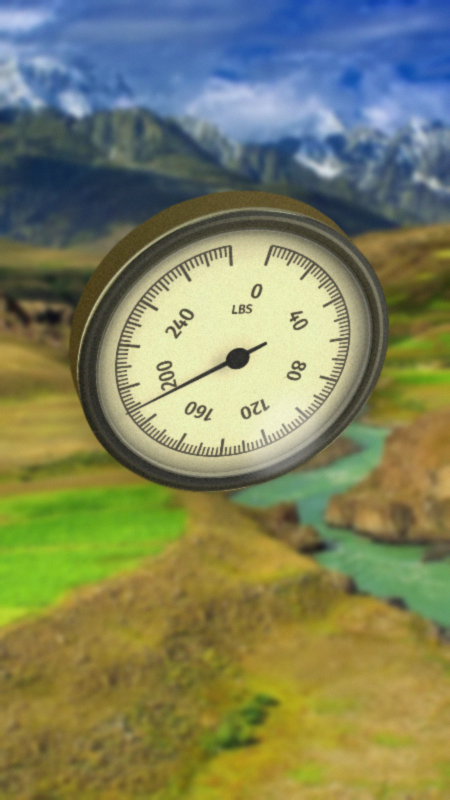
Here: 190 (lb)
